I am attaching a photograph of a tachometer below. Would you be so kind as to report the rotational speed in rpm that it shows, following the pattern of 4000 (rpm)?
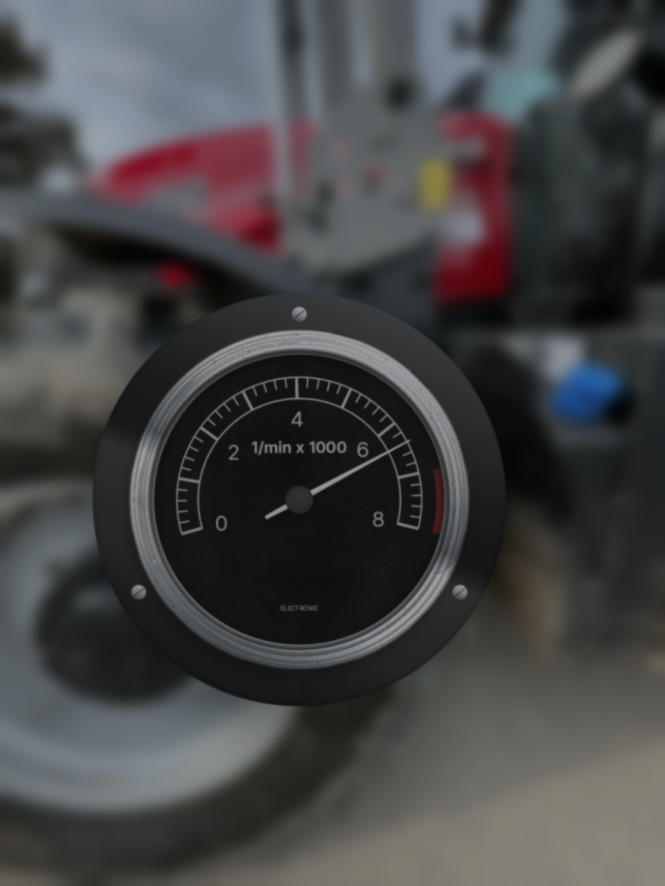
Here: 6400 (rpm)
